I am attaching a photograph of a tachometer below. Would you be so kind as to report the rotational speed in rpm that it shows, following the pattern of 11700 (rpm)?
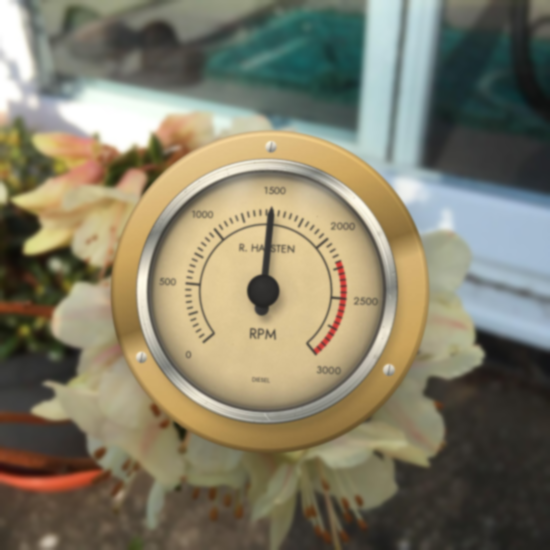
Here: 1500 (rpm)
